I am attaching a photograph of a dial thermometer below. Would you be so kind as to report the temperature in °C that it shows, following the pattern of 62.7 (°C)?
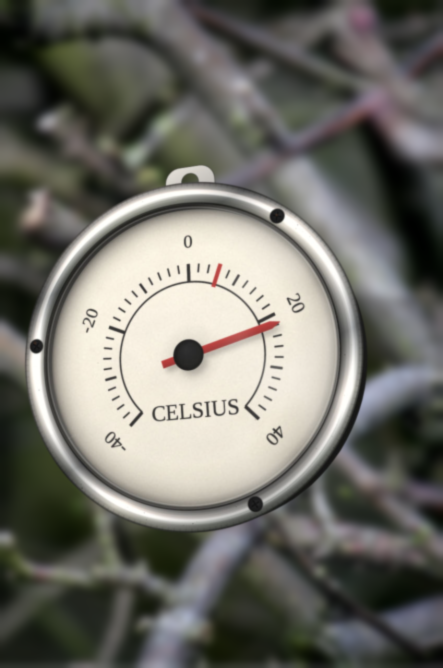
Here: 22 (°C)
